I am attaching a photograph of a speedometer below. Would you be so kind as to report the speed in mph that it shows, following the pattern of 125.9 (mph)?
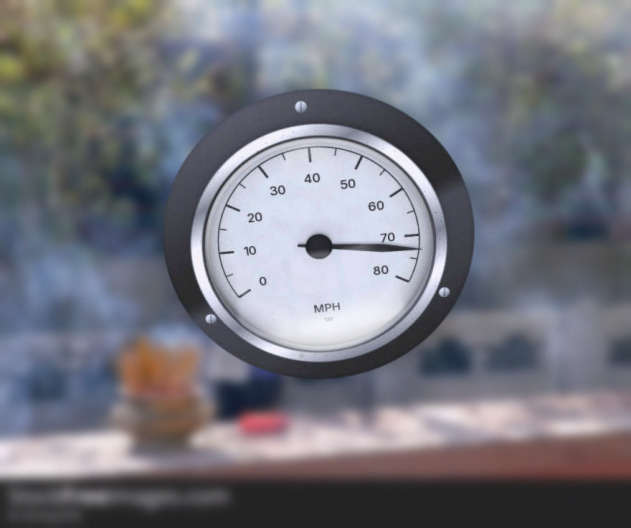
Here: 72.5 (mph)
